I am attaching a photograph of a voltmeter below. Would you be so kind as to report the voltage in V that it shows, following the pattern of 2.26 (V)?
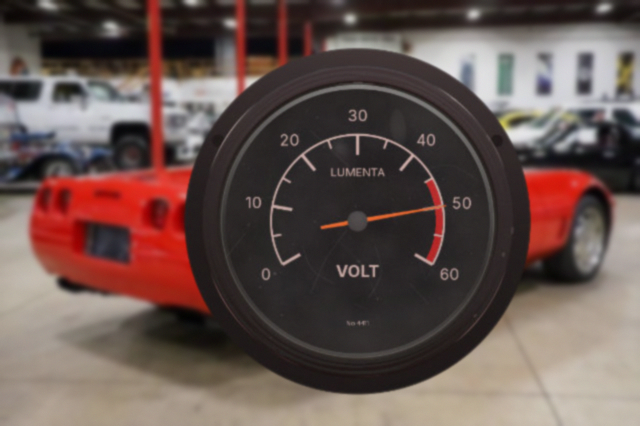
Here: 50 (V)
